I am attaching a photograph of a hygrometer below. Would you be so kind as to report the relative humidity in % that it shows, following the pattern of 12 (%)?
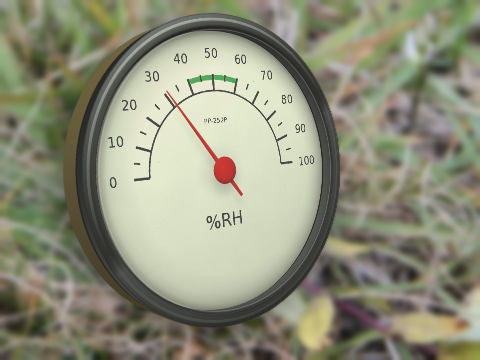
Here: 30 (%)
